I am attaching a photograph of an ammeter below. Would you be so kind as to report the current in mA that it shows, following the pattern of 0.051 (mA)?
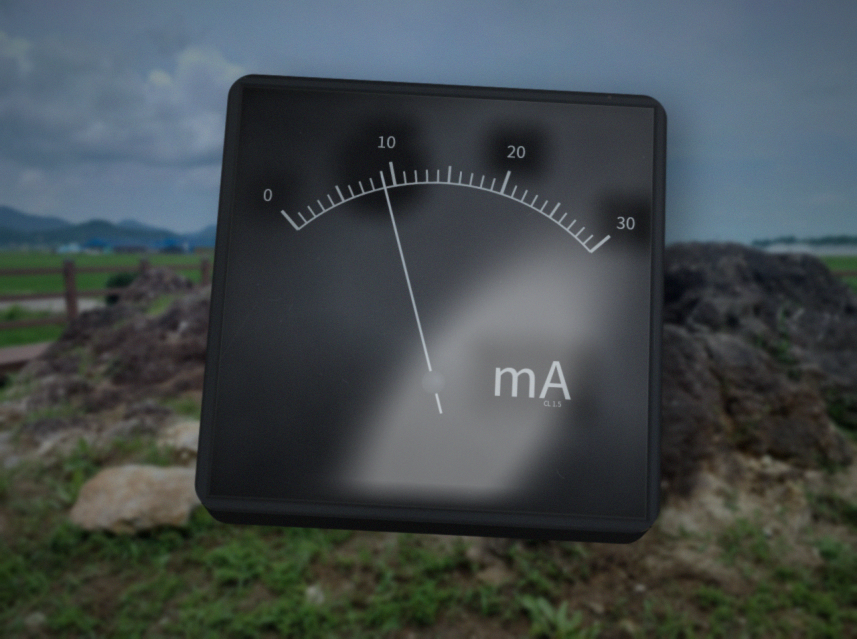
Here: 9 (mA)
